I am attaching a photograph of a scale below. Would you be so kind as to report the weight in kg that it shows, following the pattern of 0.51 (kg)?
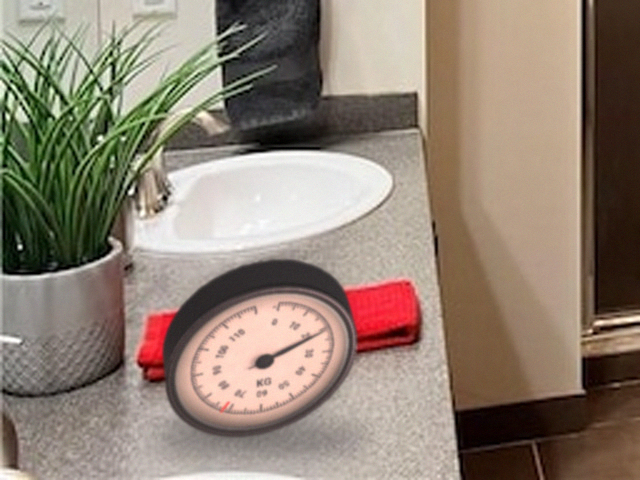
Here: 20 (kg)
